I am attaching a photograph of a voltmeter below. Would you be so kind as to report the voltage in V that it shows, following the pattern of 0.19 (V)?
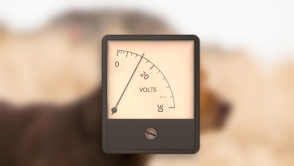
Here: 16 (V)
